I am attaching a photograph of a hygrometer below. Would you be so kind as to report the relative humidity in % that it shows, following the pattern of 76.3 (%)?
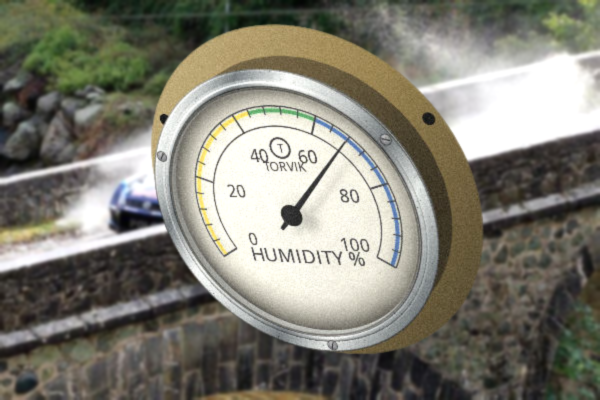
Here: 68 (%)
